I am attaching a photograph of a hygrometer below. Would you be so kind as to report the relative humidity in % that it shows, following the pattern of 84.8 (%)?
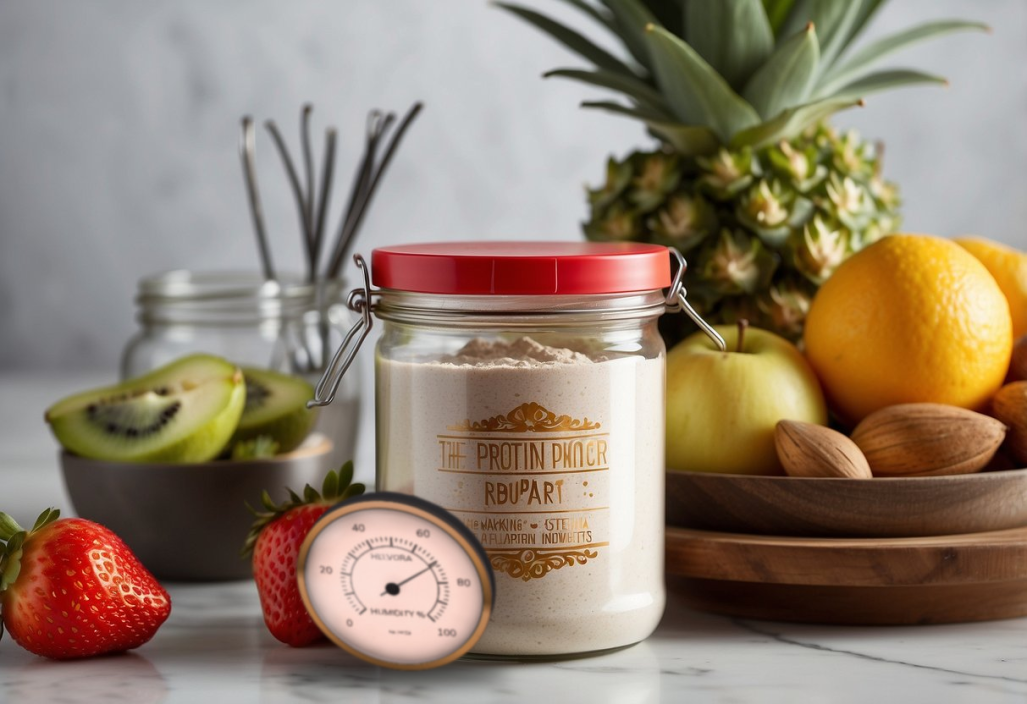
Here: 70 (%)
